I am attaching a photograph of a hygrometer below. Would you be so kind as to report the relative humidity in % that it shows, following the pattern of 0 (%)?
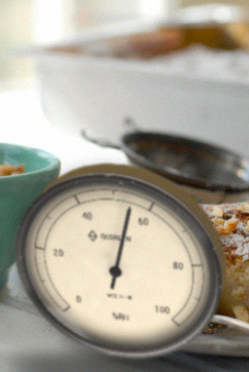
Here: 55 (%)
